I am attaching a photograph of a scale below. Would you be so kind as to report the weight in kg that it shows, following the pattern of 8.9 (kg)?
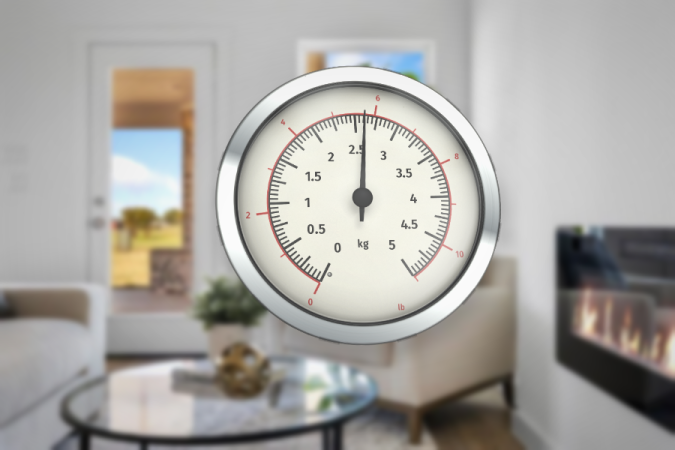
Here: 2.6 (kg)
